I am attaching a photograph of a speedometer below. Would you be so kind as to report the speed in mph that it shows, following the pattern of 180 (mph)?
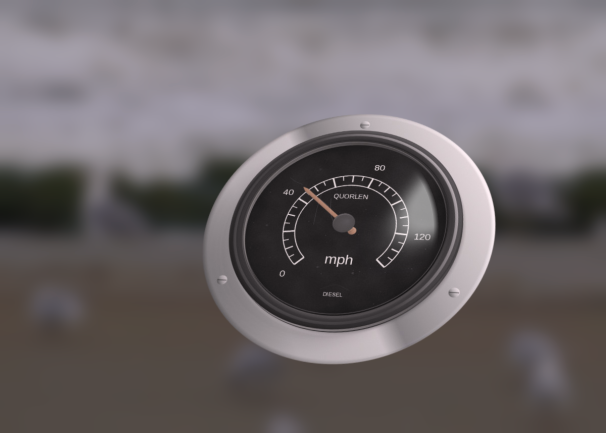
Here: 45 (mph)
